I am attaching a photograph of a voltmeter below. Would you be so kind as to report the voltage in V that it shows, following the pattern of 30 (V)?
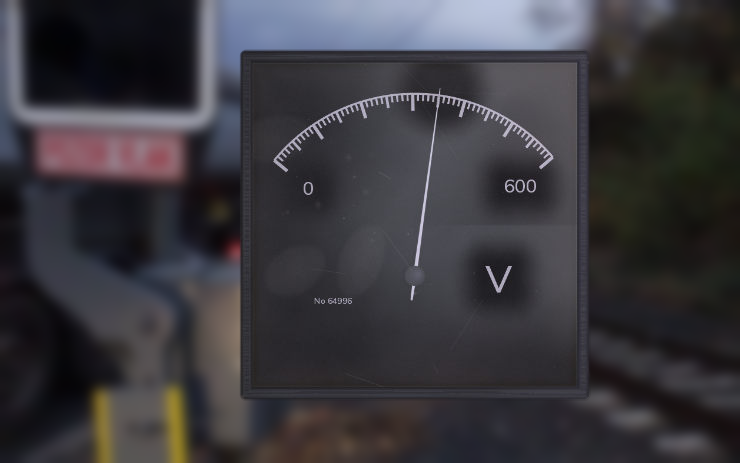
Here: 350 (V)
